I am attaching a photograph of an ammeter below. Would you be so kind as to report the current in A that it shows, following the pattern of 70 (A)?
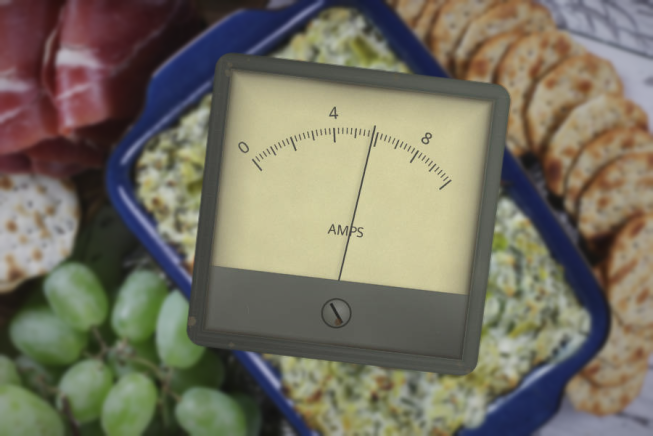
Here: 5.8 (A)
